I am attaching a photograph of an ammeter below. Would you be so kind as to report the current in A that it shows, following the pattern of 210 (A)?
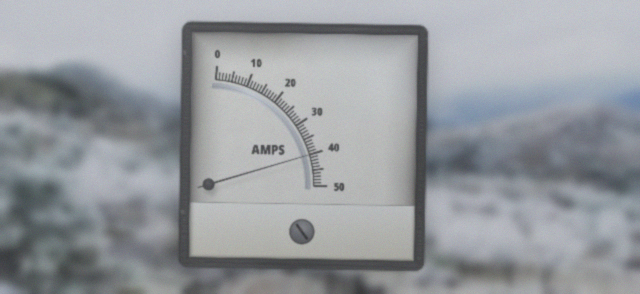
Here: 40 (A)
